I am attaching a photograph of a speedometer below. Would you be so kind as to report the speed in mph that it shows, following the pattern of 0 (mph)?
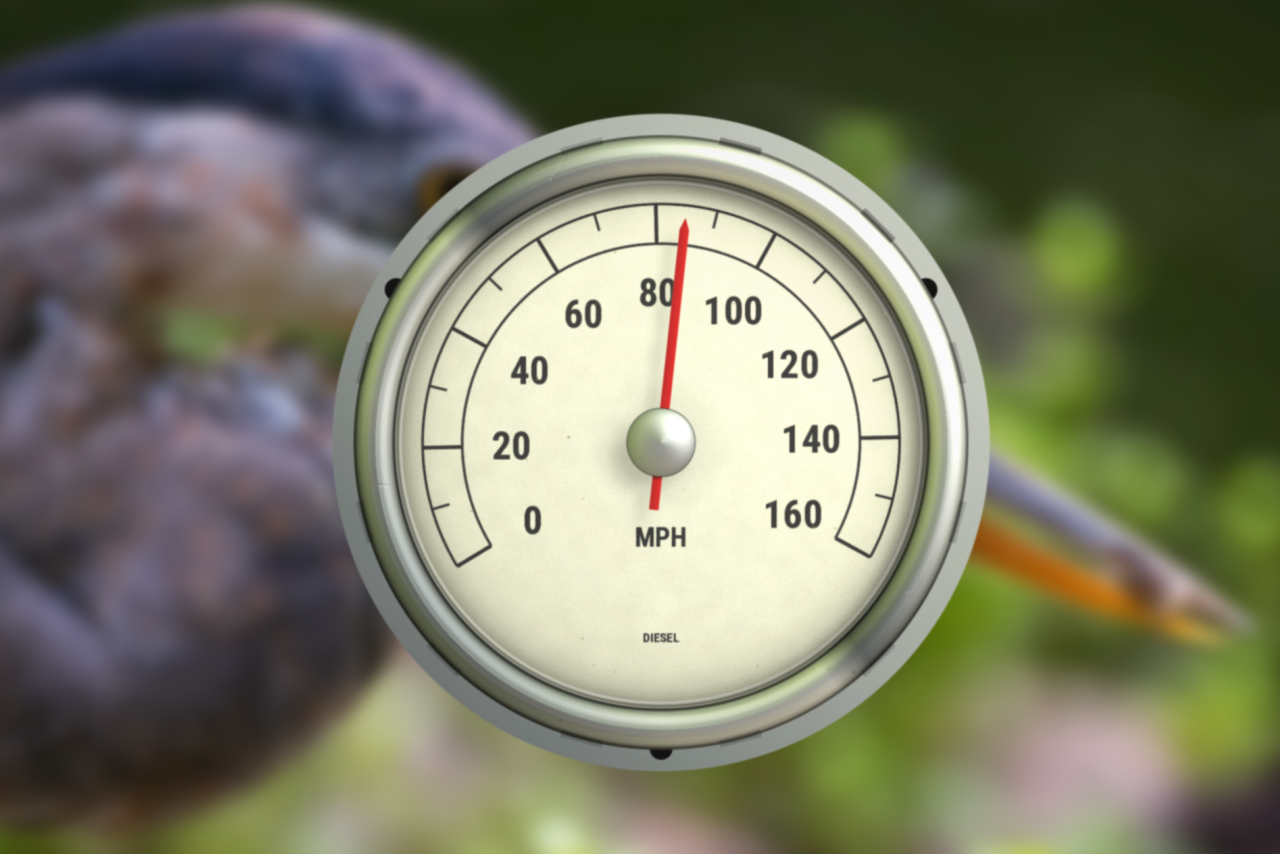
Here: 85 (mph)
